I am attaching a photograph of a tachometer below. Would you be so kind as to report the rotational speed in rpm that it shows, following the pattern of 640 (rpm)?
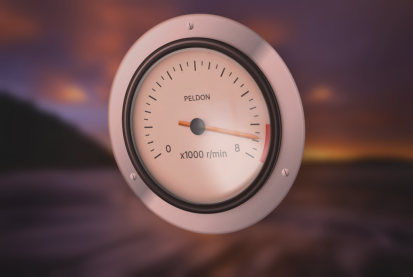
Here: 7375 (rpm)
